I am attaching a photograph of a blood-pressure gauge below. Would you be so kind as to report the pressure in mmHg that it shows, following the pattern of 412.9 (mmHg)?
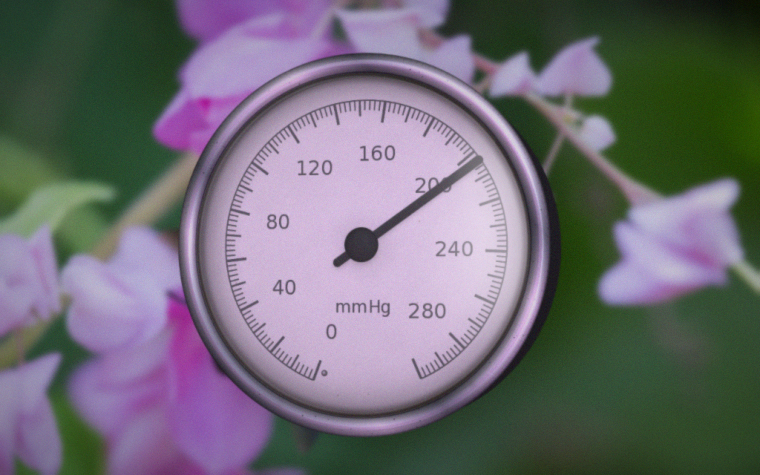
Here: 204 (mmHg)
